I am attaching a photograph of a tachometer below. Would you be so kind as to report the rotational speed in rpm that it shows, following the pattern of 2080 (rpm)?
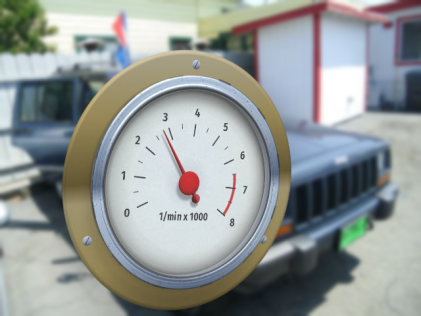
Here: 2750 (rpm)
